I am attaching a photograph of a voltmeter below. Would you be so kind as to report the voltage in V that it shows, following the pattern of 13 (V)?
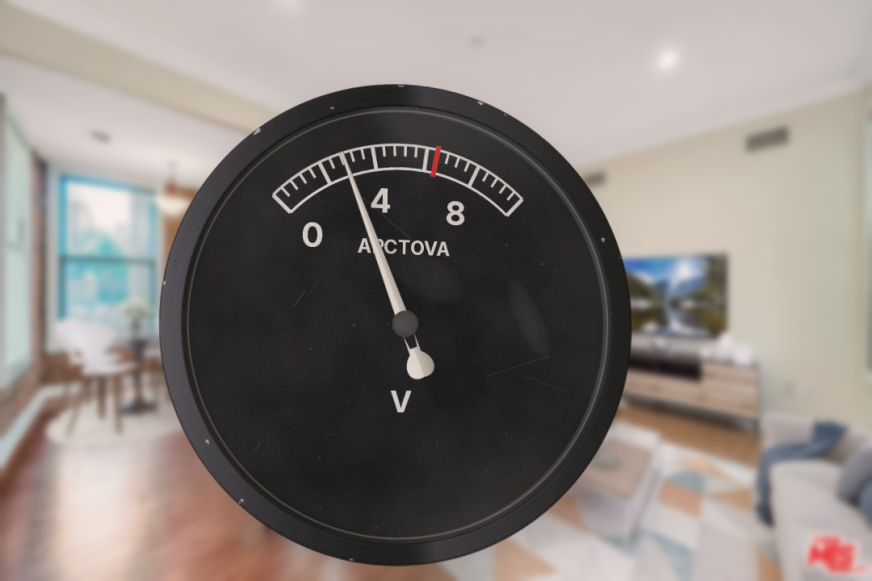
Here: 2.8 (V)
